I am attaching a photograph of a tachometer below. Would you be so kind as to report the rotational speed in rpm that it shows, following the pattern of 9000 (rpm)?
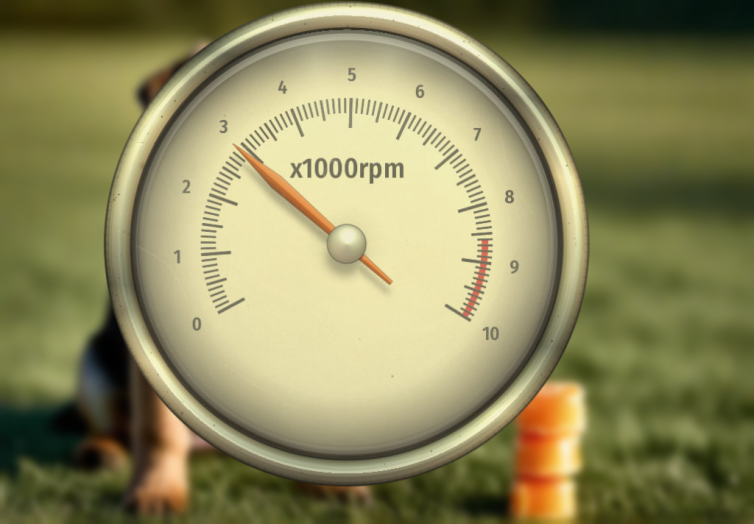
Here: 2900 (rpm)
